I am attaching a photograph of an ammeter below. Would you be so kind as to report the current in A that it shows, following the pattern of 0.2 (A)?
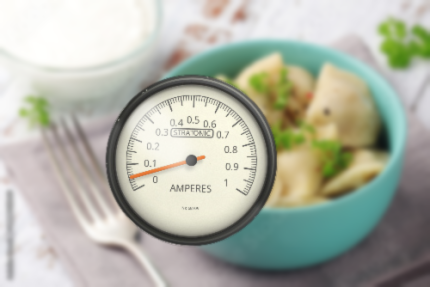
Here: 0.05 (A)
